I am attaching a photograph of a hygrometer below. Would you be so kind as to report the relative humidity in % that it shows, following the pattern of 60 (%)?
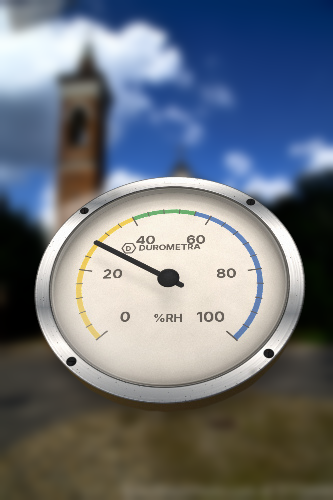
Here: 28 (%)
